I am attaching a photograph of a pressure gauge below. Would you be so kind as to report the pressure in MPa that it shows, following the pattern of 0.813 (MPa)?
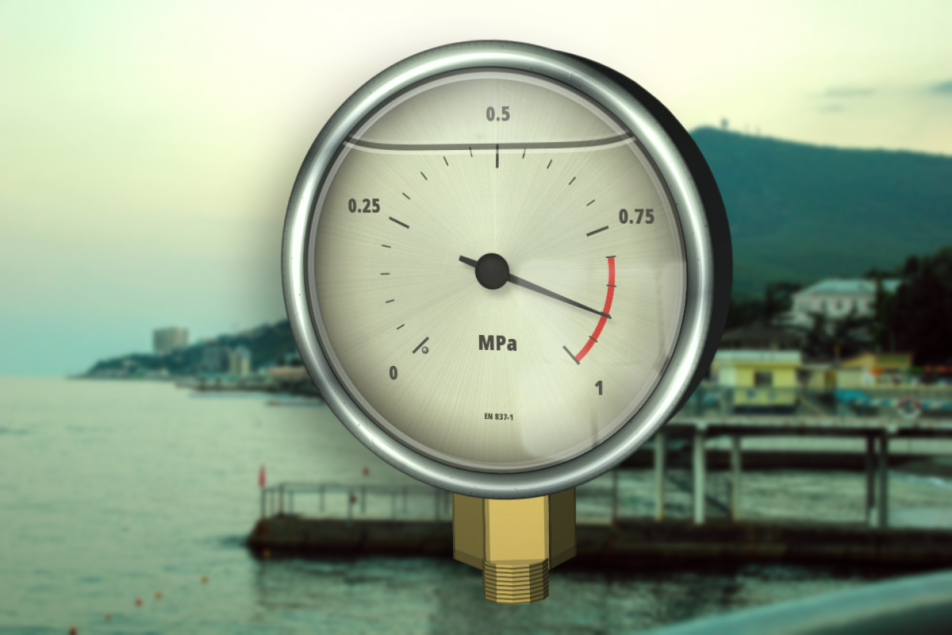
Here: 0.9 (MPa)
